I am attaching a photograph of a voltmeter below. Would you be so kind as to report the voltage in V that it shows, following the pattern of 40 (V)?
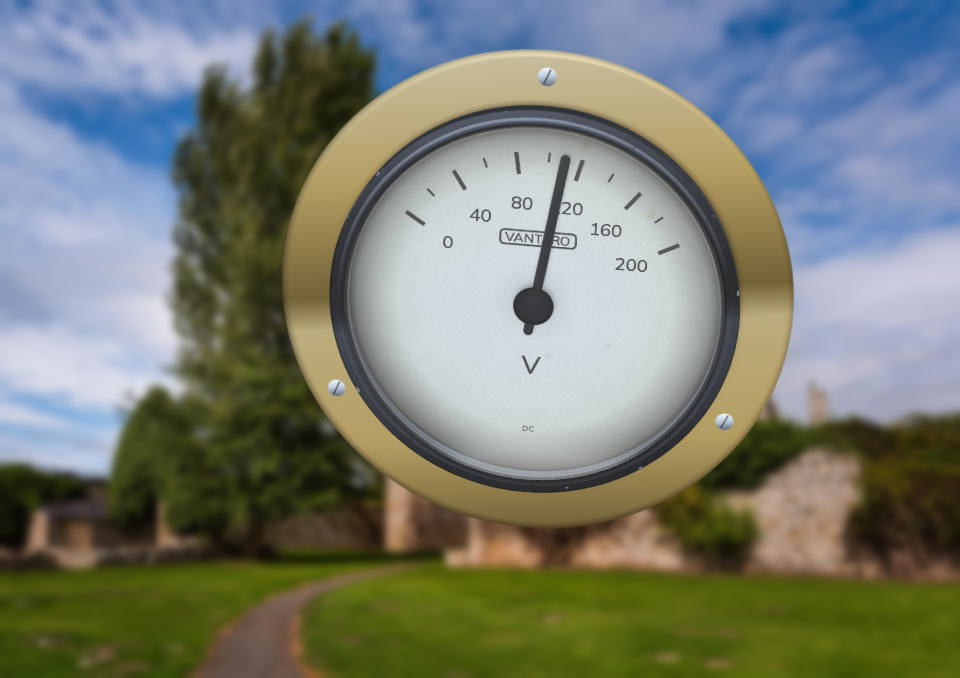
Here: 110 (V)
